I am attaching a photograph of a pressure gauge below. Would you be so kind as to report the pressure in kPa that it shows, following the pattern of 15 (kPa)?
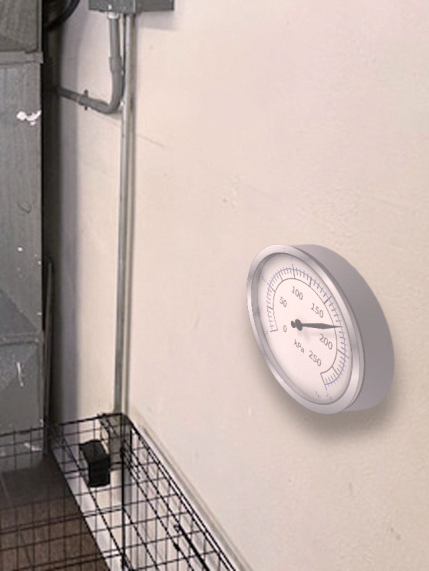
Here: 175 (kPa)
